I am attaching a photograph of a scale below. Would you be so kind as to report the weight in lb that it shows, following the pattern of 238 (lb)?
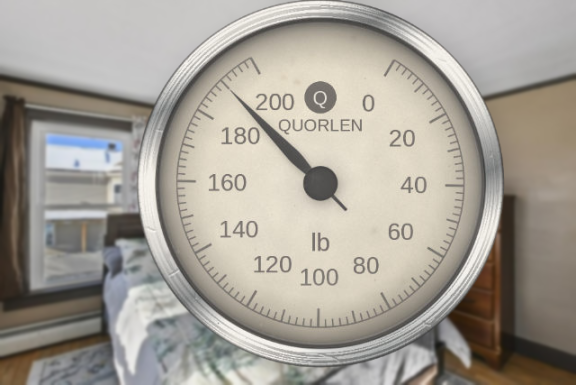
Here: 190 (lb)
